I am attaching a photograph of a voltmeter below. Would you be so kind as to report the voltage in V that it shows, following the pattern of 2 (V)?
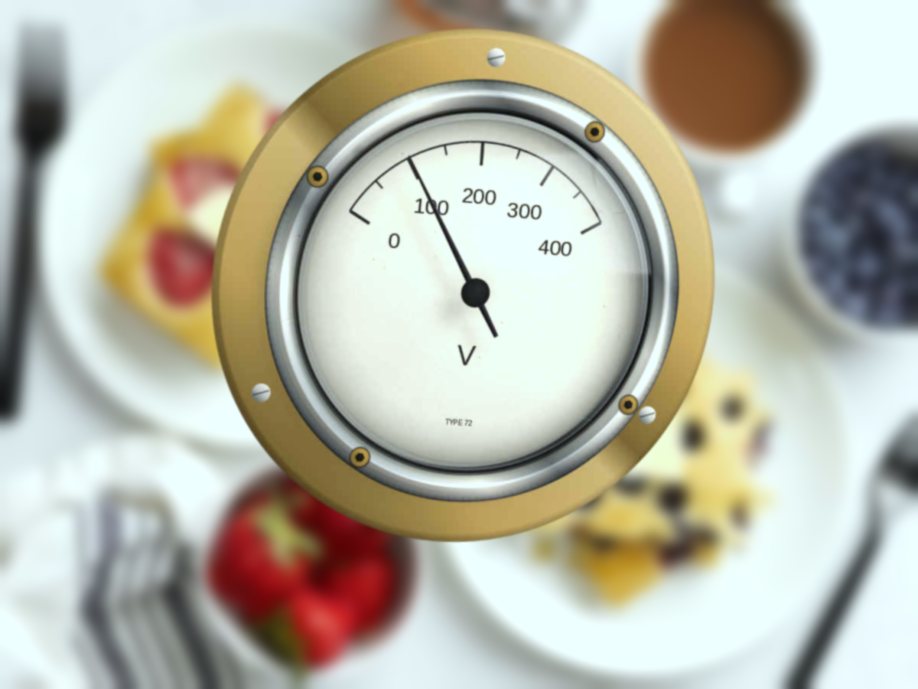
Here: 100 (V)
